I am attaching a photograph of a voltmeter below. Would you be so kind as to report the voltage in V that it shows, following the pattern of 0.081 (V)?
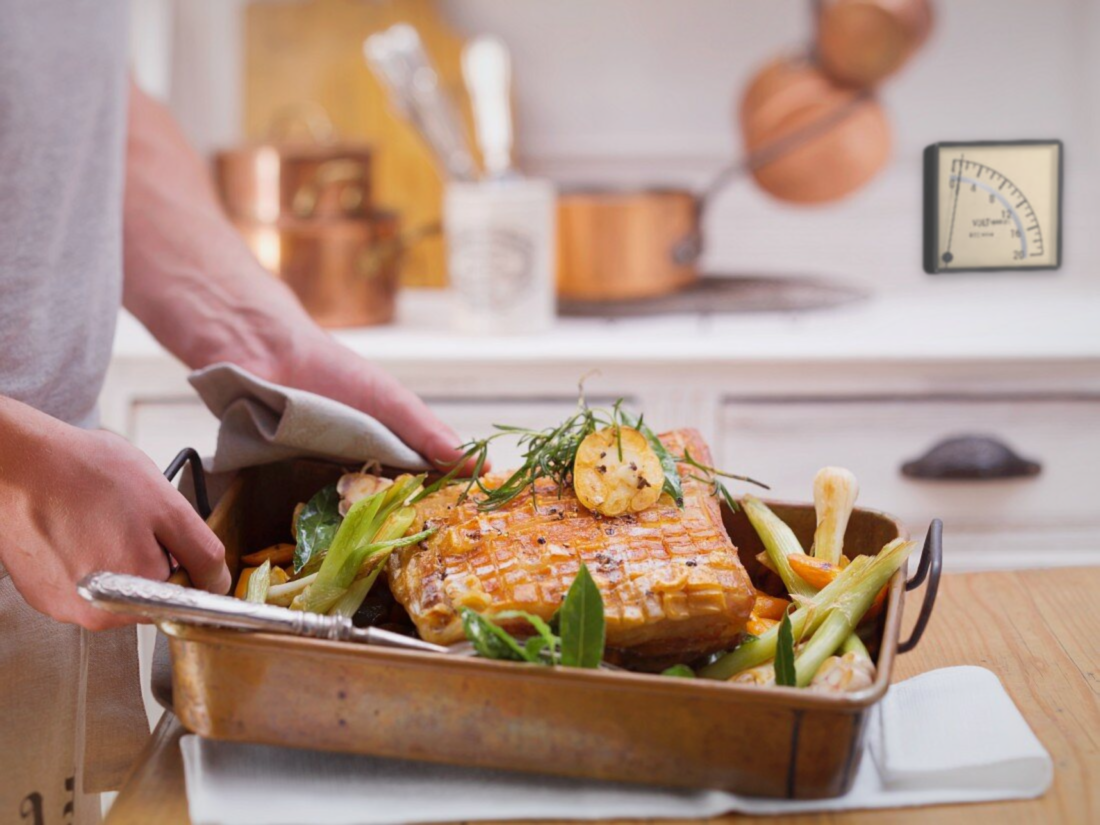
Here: 1 (V)
